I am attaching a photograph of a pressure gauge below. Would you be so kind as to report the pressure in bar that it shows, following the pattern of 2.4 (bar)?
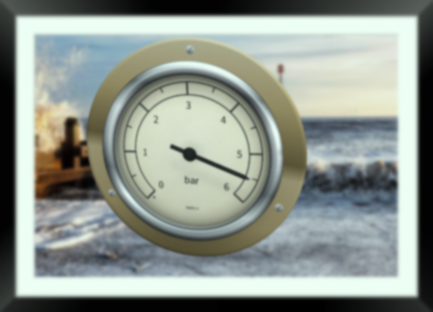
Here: 5.5 (bar)
